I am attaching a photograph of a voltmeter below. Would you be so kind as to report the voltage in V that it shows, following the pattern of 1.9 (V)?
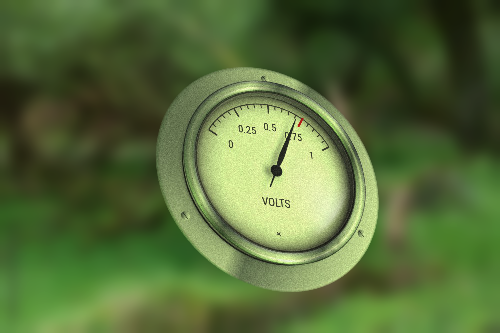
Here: 0.7 (V)
